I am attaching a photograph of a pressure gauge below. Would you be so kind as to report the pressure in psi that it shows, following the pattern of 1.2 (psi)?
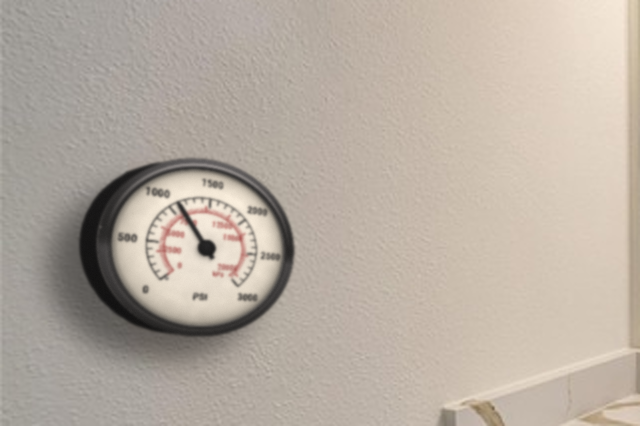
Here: 1100 (psi)
